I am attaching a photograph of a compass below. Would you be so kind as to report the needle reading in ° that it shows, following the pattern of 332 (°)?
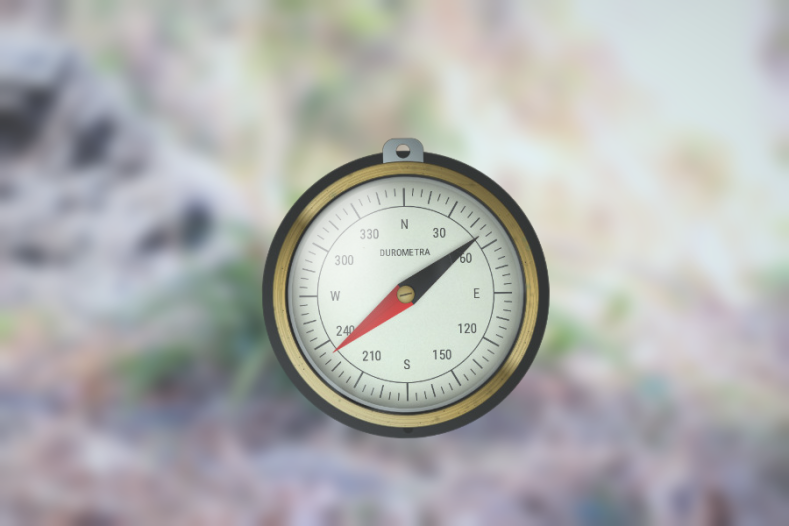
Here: 232.5 (°)
